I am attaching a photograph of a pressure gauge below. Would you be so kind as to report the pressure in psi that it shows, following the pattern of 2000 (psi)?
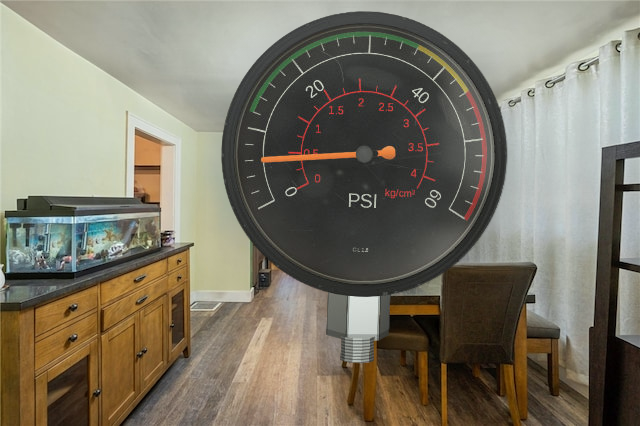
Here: 6 (psi)
